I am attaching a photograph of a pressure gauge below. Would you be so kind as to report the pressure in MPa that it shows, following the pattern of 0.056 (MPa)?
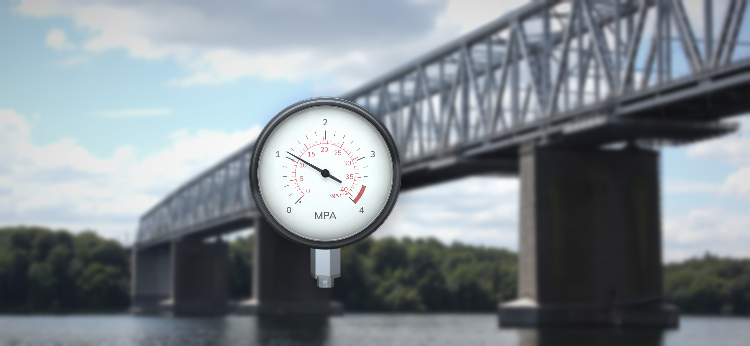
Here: 1.1 (MPa)
